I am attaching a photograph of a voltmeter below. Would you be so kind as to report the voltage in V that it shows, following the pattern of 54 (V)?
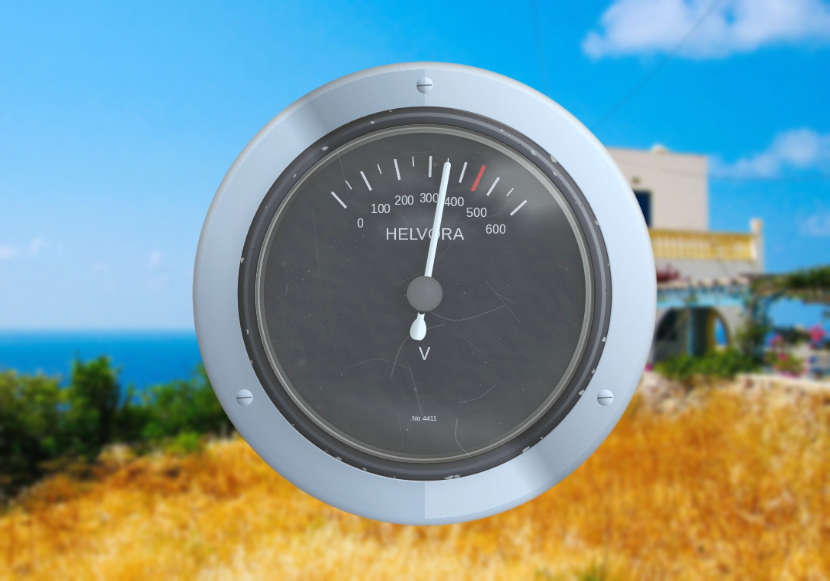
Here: 350 (V)
